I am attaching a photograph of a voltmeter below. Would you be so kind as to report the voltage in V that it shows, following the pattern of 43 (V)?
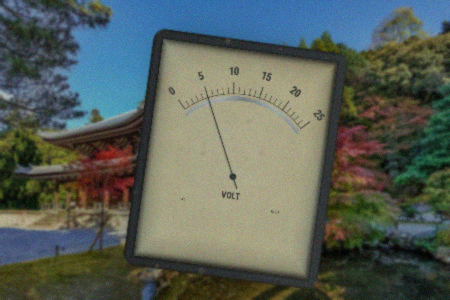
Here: 5 (V)
